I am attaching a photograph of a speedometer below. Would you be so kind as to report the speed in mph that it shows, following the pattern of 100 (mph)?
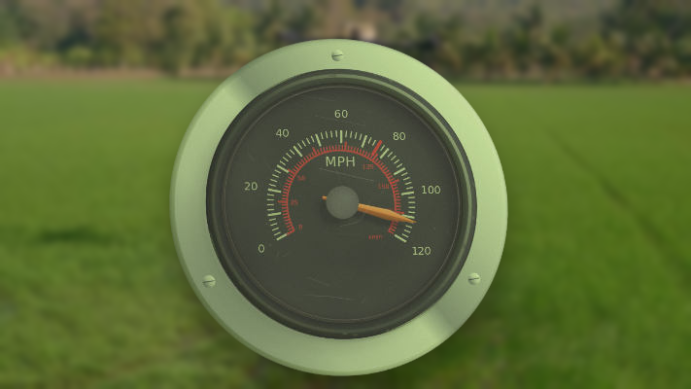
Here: 112 (mph)
